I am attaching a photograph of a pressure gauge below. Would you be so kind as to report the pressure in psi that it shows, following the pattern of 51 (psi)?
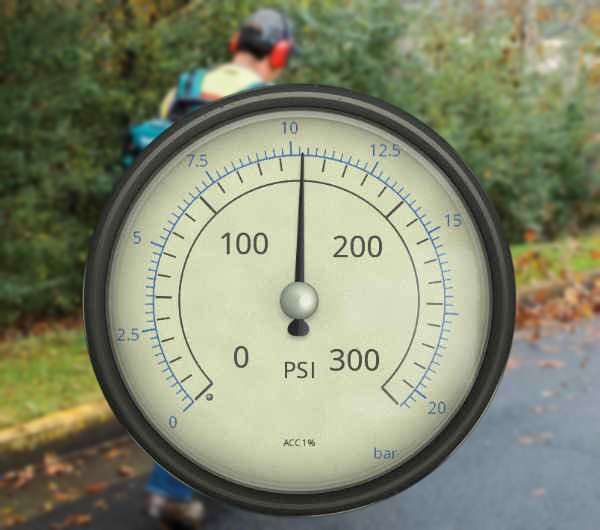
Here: 150 (psi)
